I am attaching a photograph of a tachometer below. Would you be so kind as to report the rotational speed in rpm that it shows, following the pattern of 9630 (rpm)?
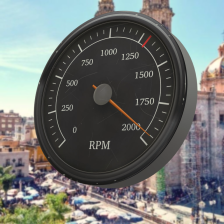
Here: 1950 (rpm)
